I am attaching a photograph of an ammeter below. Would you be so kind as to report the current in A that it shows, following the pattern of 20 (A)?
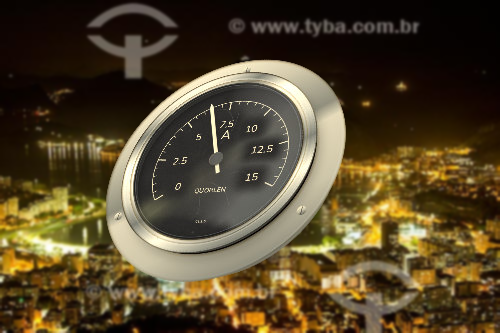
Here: 6.5 (A)
